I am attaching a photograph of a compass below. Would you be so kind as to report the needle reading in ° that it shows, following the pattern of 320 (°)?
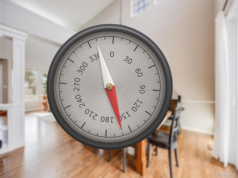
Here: 160 (°)
